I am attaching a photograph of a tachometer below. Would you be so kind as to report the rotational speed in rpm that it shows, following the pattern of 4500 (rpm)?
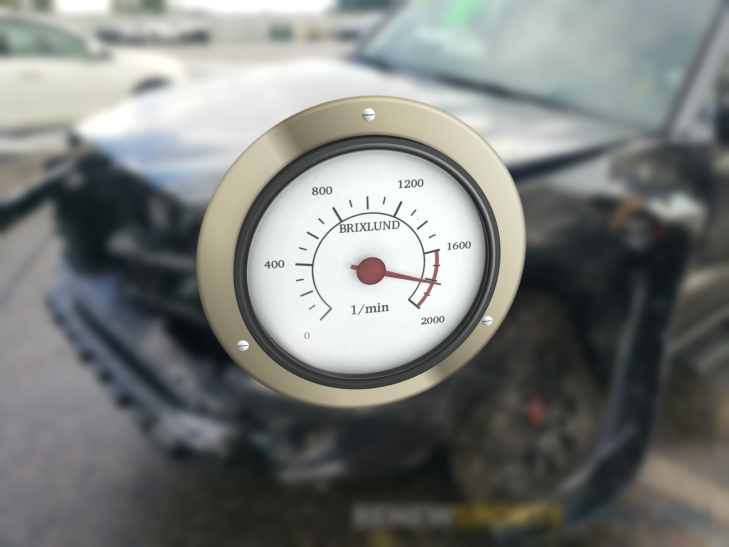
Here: 1800 (rpm)
